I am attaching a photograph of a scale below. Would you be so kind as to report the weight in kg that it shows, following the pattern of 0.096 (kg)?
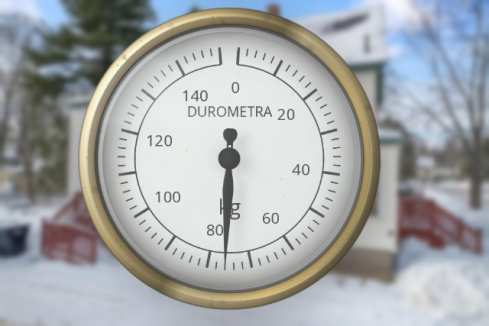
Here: 76 (kg)
